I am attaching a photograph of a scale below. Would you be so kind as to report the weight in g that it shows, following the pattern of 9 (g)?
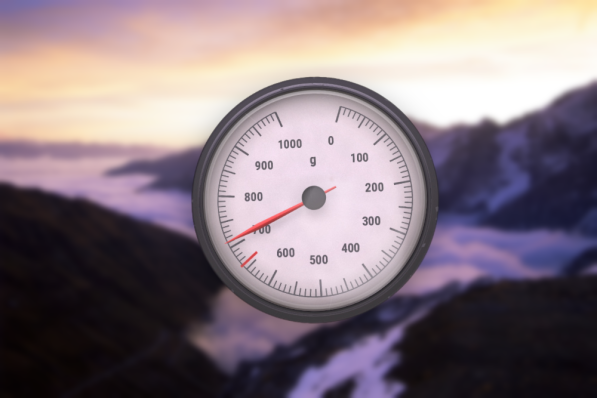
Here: 710 (g)
